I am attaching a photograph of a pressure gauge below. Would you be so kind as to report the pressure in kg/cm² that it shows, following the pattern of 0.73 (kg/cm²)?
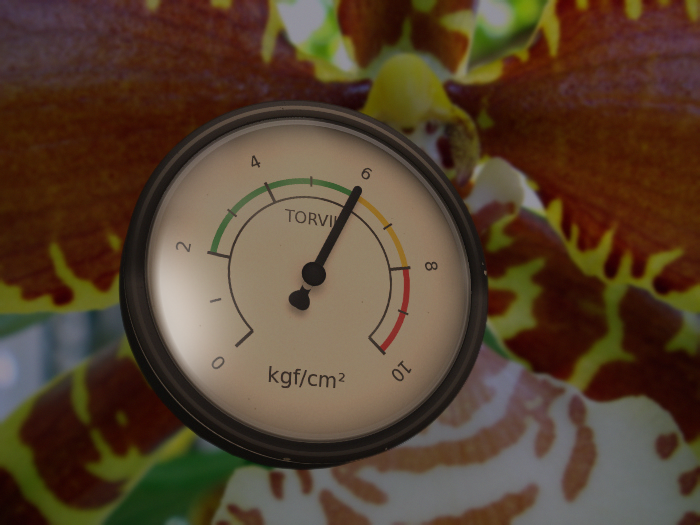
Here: 6 (kg/cm²)
